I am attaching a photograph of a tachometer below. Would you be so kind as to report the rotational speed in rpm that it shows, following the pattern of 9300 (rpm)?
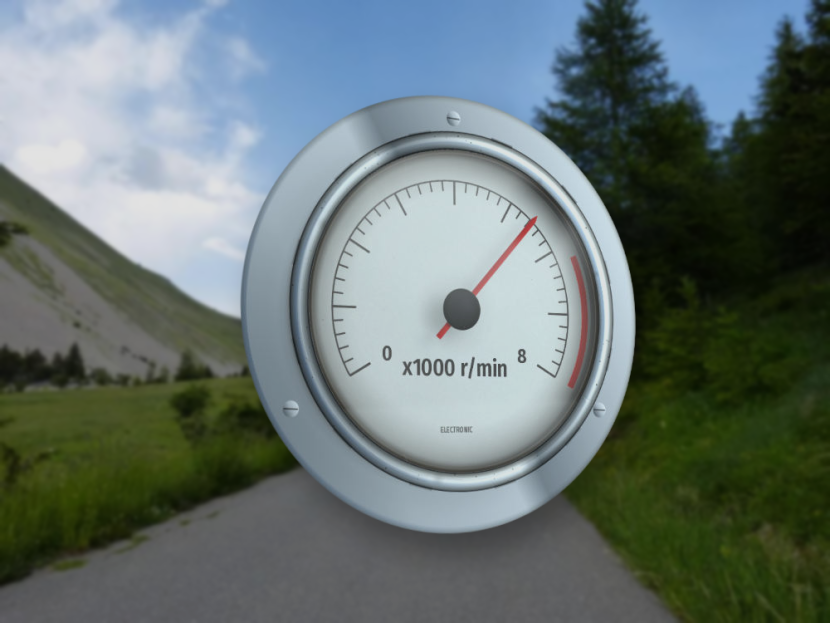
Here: 5400 (rpm)
